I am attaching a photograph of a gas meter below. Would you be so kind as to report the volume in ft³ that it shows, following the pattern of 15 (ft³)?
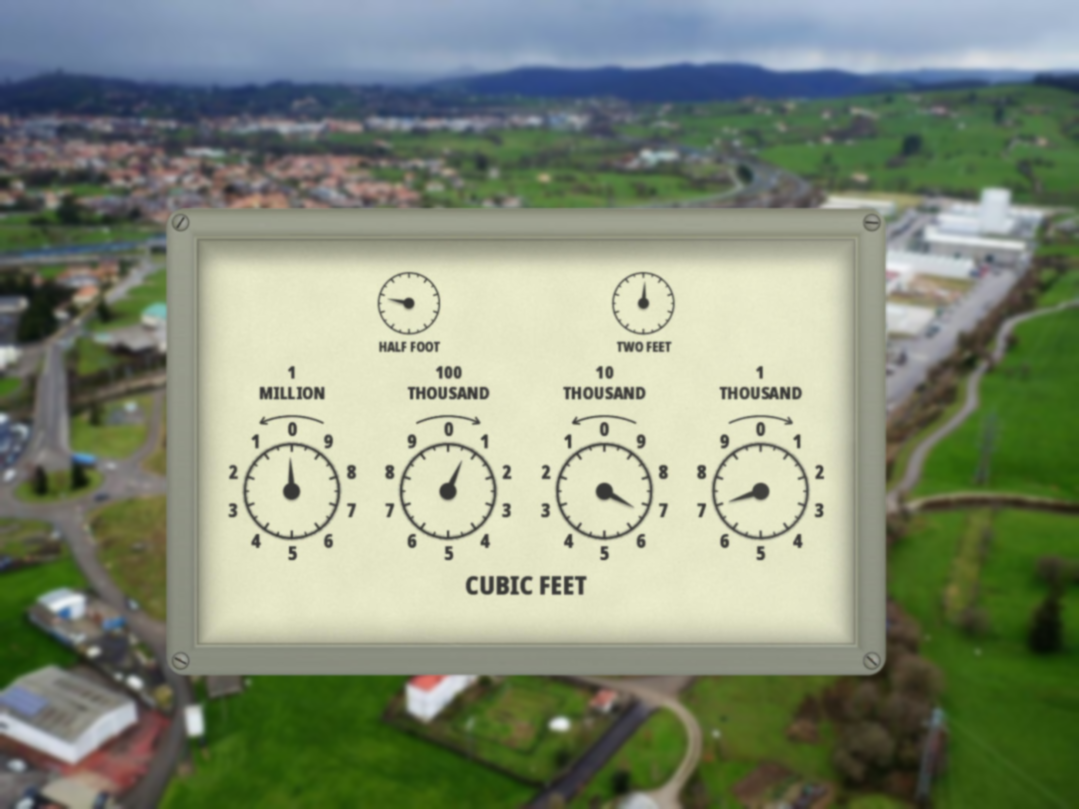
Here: 6700 (ft³)
